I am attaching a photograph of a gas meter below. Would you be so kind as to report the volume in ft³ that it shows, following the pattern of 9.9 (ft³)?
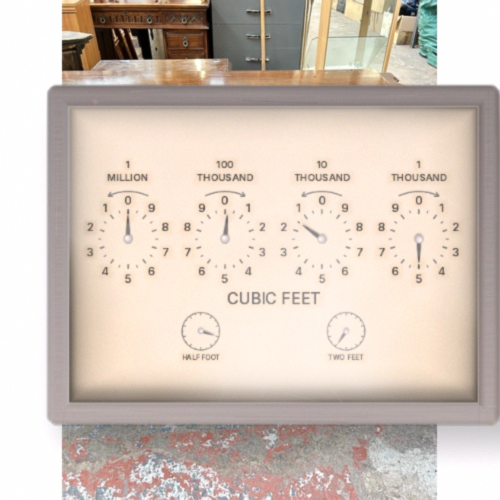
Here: 1500 (ft³)
